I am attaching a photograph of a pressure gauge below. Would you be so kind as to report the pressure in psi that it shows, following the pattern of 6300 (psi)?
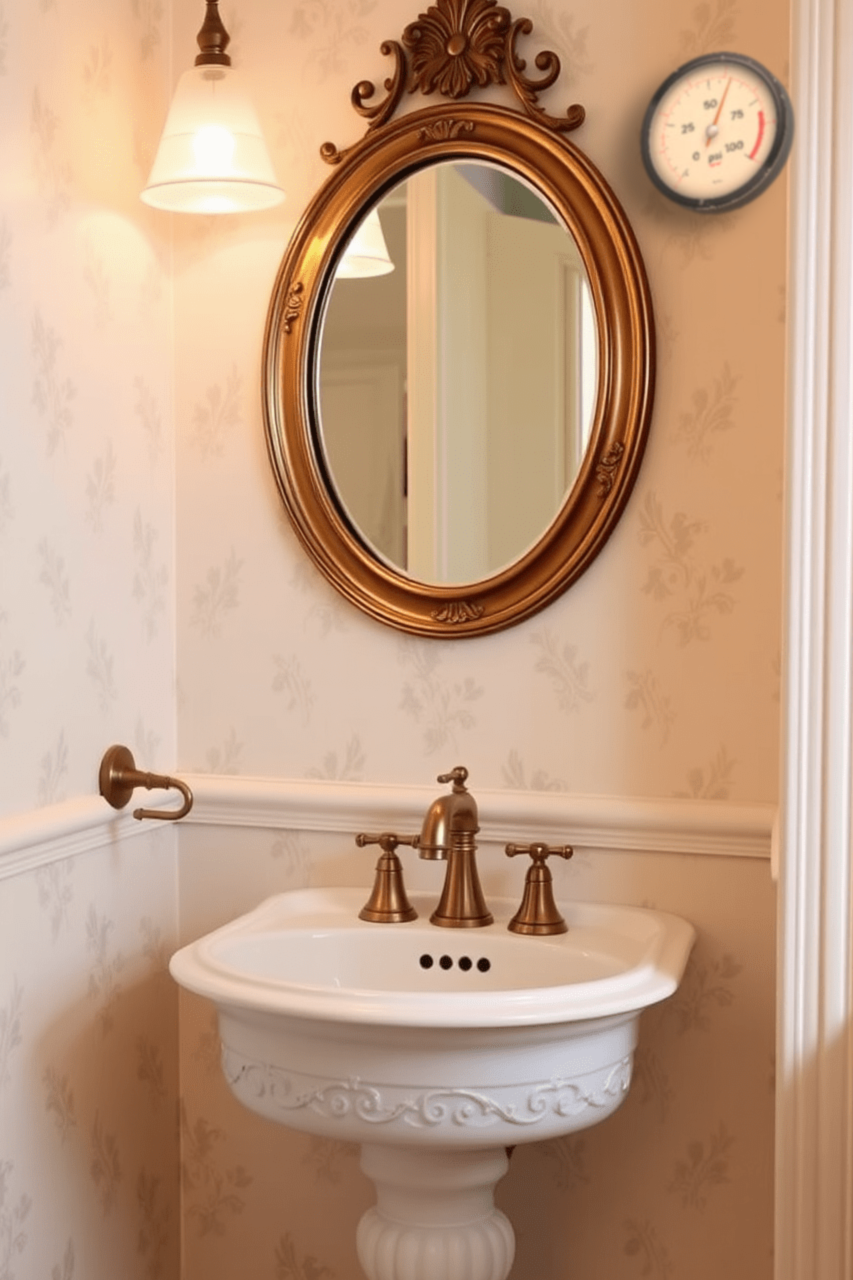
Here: 60 (psi)
